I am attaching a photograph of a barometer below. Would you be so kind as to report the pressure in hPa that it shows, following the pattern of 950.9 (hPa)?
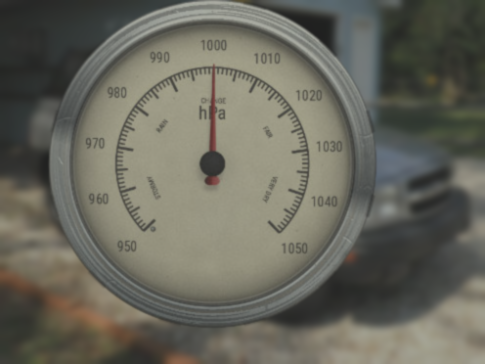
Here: 1000 (hPa)
